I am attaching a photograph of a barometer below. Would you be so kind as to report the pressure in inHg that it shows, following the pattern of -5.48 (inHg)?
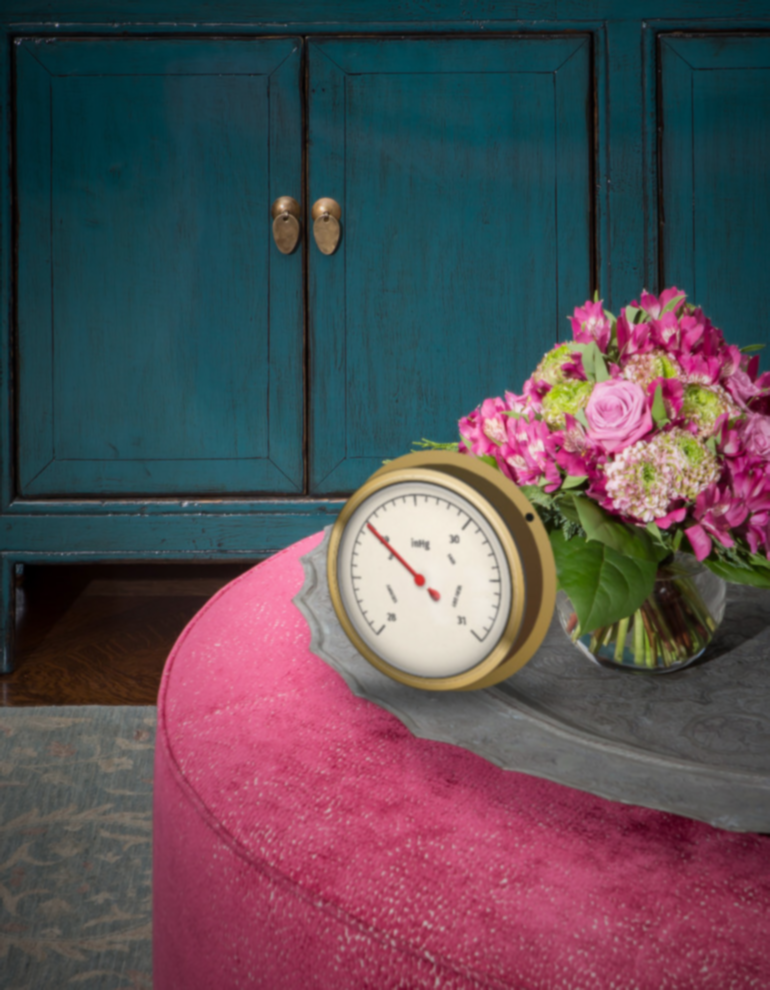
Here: 29 (inHg)
